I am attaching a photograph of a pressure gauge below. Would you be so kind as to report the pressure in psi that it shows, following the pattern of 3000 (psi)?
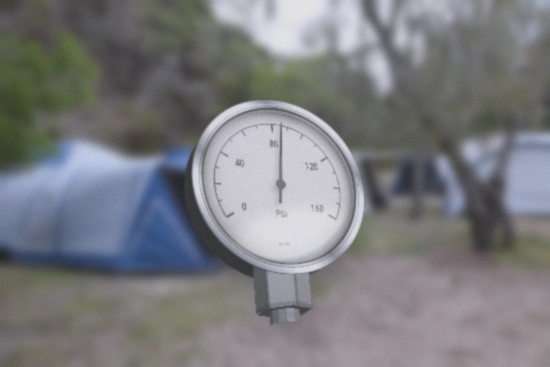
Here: 85 (psi)
